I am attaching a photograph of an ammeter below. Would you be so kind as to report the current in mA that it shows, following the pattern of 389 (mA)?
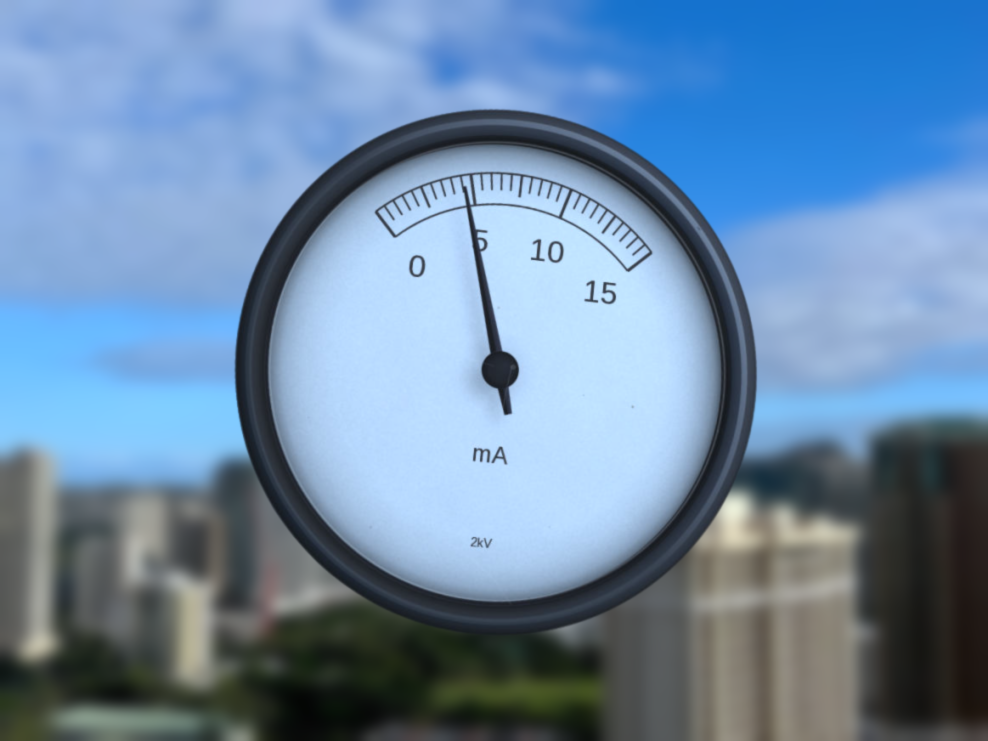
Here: 4.5 (mA)
